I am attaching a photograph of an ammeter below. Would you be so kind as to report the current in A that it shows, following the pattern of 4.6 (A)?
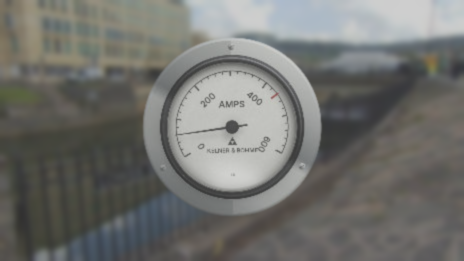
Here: 60 (A)
